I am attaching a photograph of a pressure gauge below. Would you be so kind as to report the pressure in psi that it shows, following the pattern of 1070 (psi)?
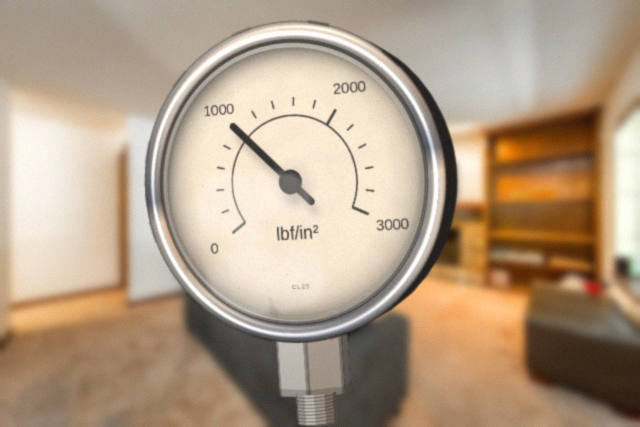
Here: 1000 (psi)
